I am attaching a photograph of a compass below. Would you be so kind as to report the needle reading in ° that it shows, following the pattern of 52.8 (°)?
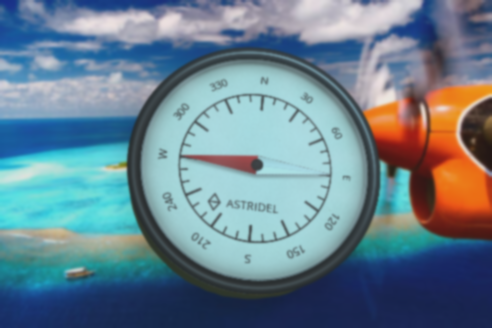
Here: 270 (°)
